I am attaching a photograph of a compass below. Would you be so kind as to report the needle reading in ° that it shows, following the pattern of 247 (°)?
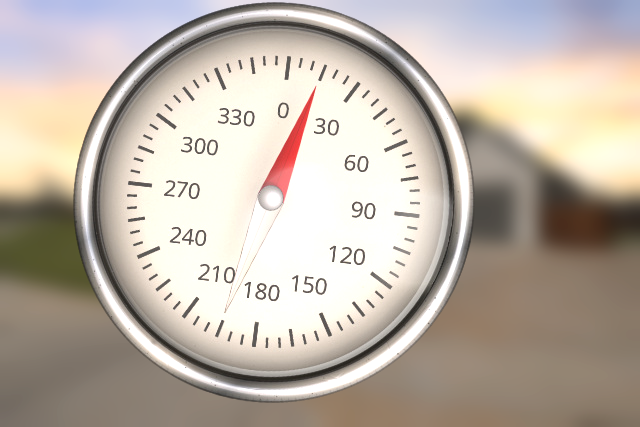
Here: 15 (°)
